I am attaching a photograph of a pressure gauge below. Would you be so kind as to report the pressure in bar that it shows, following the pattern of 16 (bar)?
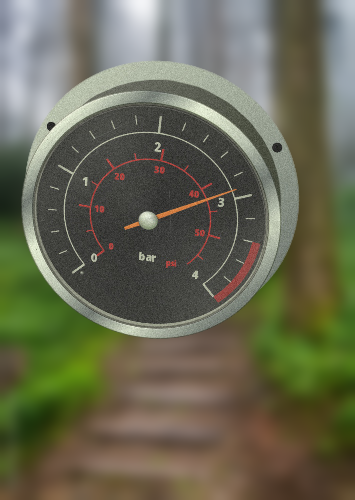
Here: 2.9 (bar)
